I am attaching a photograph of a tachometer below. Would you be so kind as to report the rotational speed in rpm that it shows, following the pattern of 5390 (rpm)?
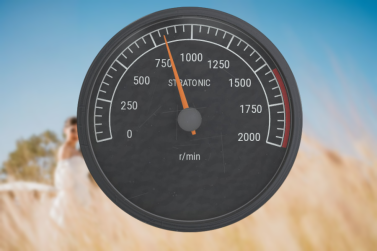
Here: 825 (rpm)
